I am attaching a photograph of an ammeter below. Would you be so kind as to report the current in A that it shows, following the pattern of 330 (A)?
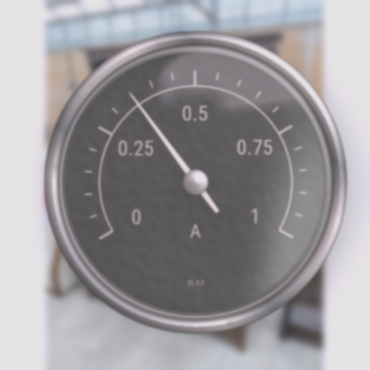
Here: 0.35 (A)
